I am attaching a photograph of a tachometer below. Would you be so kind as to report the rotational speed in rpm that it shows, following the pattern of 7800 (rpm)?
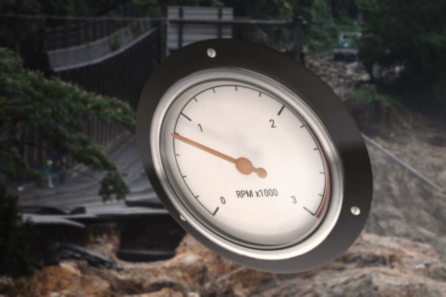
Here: 800 (rpm)
